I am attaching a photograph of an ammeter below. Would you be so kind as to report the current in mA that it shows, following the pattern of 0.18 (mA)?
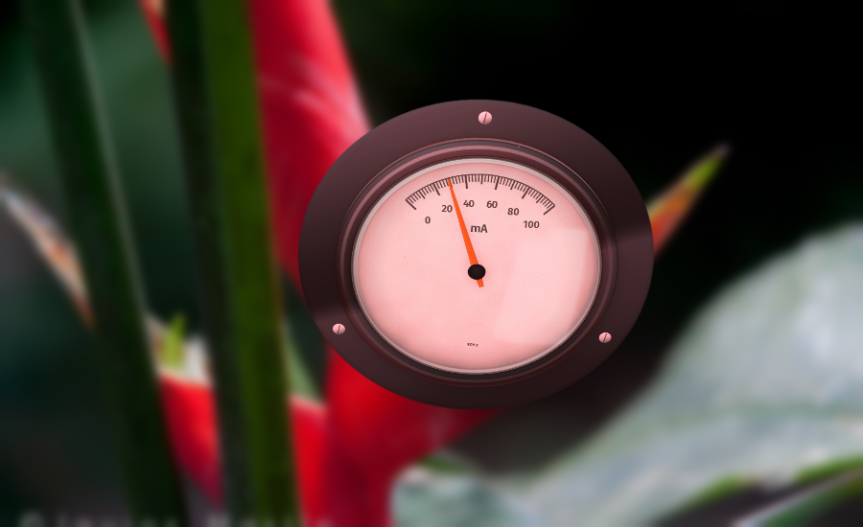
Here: 30 (mA)
